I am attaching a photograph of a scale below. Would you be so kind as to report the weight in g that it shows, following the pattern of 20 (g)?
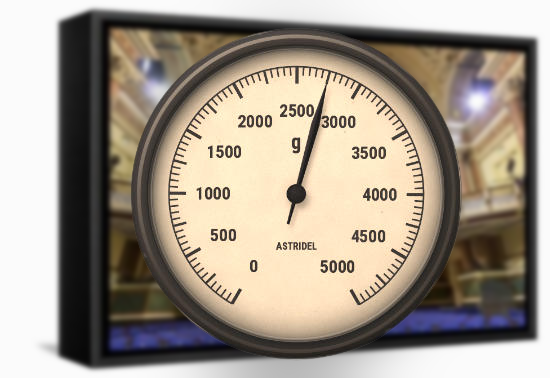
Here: 2750 (g)
